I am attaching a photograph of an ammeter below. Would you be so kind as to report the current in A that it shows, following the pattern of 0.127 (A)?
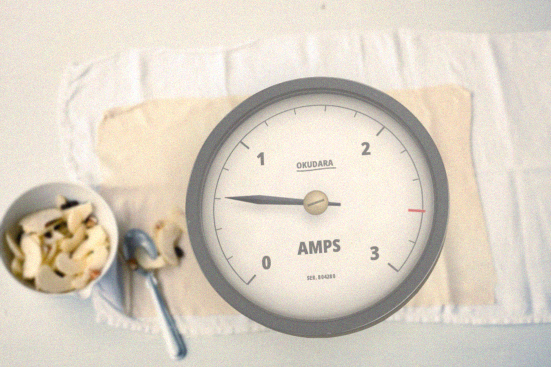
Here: 0.6 (A)
